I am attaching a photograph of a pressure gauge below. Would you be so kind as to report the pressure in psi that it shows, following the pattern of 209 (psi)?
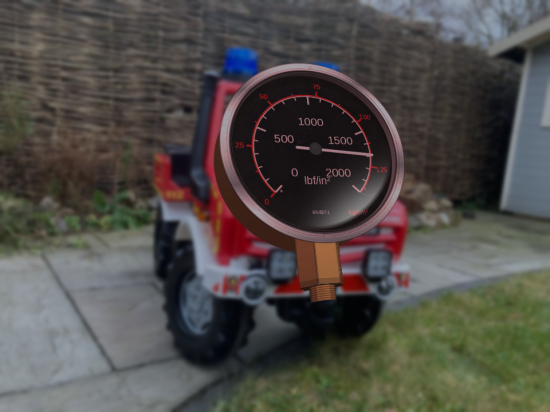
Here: 1700 (psi)
